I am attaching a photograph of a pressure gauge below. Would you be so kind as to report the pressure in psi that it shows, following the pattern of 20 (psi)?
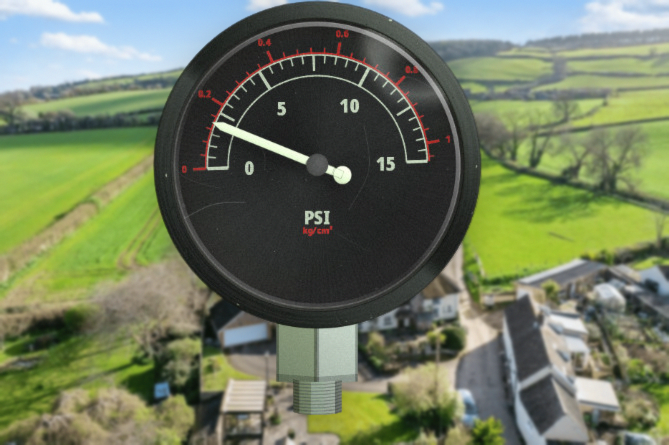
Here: 2 (psi)
